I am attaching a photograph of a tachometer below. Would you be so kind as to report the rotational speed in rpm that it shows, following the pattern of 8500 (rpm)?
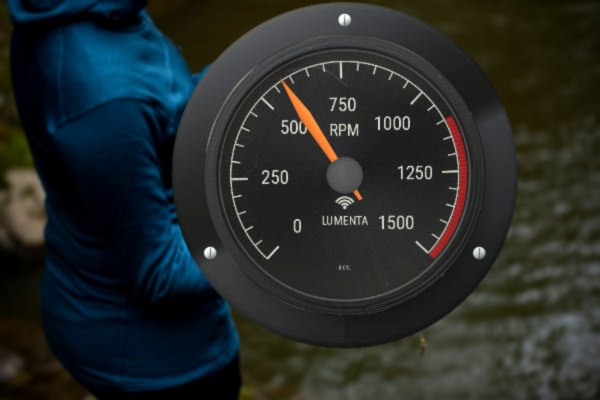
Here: 575 (rpm)
